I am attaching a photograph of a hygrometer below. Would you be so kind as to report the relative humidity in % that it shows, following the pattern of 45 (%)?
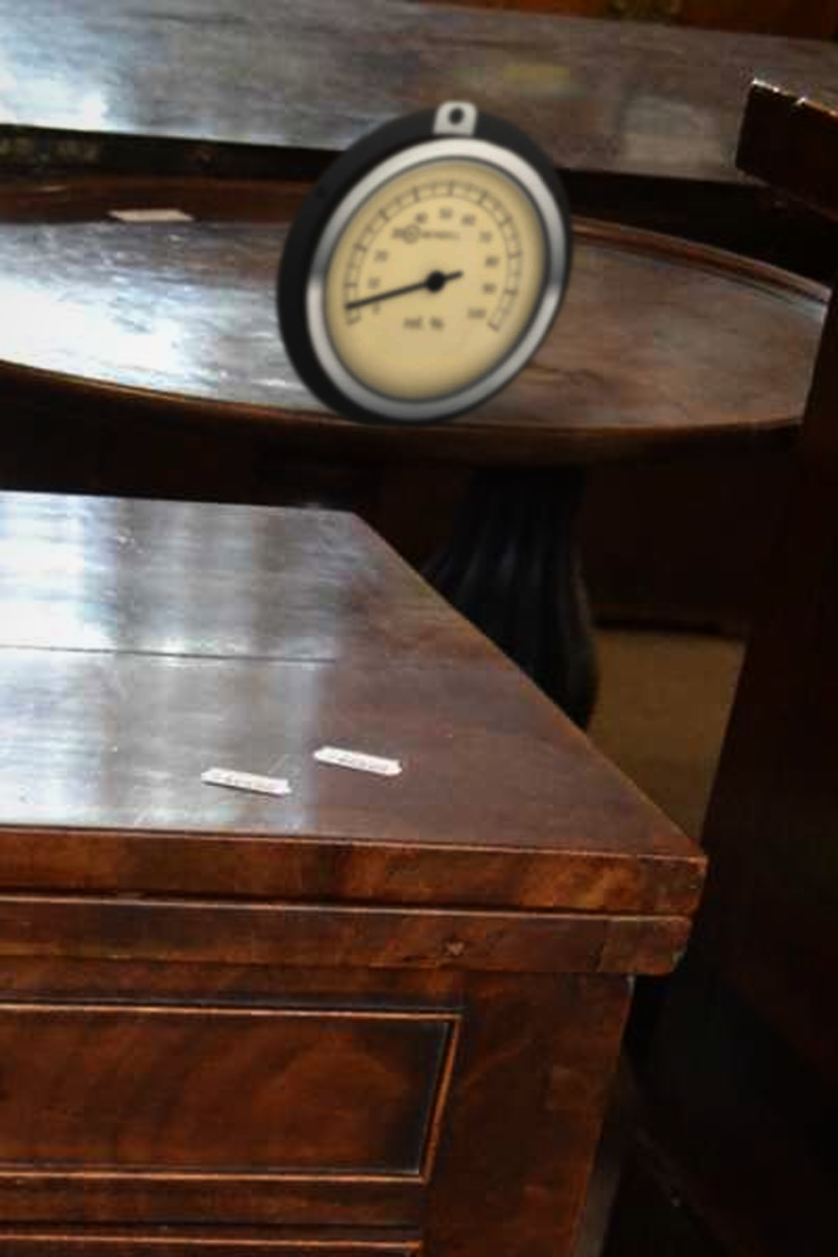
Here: 5 (%)
